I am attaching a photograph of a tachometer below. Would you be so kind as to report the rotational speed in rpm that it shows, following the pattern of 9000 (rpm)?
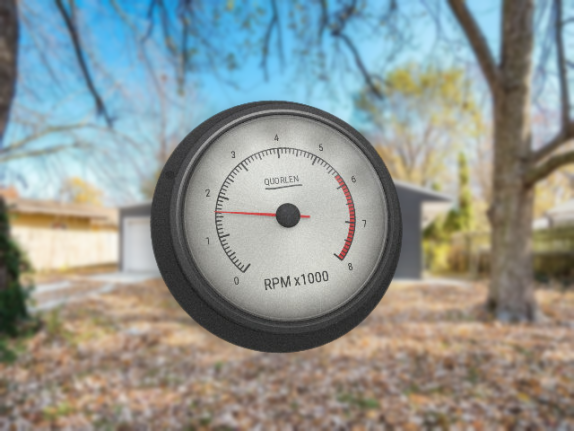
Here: 1600 (rpm)
